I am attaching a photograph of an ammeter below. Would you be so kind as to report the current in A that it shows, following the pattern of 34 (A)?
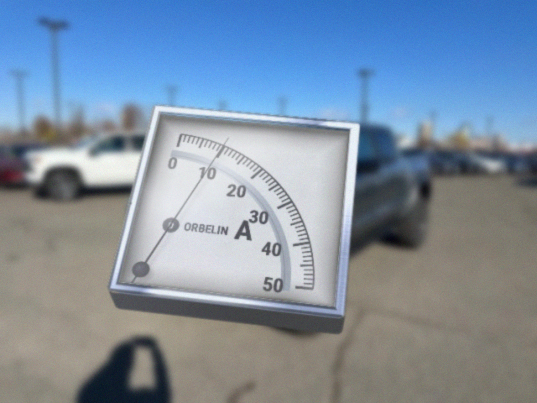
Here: 10 (A)
